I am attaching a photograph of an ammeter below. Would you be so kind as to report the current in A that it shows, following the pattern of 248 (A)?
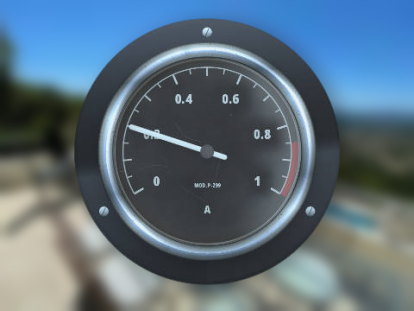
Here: 0.2 (A)
